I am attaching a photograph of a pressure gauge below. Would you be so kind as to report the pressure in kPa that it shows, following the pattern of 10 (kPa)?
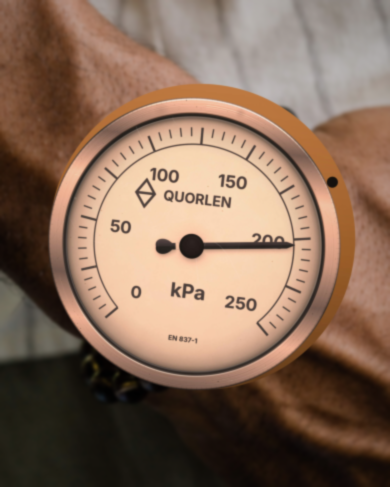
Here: 202.5 (kPa)
